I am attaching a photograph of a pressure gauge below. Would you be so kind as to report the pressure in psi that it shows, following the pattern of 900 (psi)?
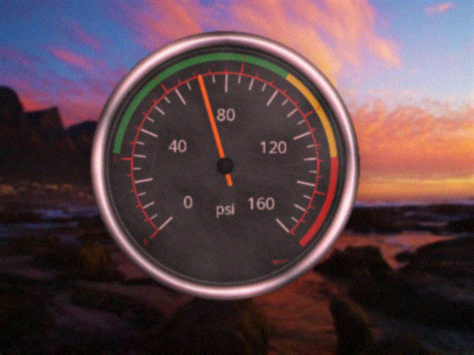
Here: 70 (psi)
